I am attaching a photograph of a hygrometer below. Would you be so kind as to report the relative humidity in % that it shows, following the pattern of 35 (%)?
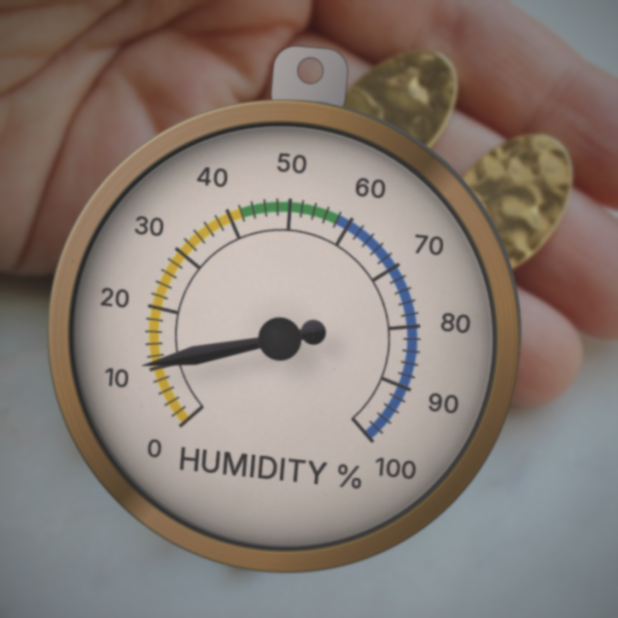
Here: 11 (%)
